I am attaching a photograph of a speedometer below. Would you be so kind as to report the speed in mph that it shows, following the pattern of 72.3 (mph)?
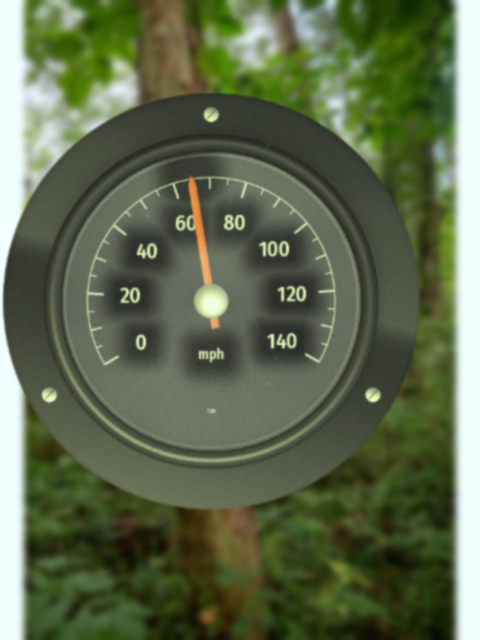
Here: 65 (mph)
